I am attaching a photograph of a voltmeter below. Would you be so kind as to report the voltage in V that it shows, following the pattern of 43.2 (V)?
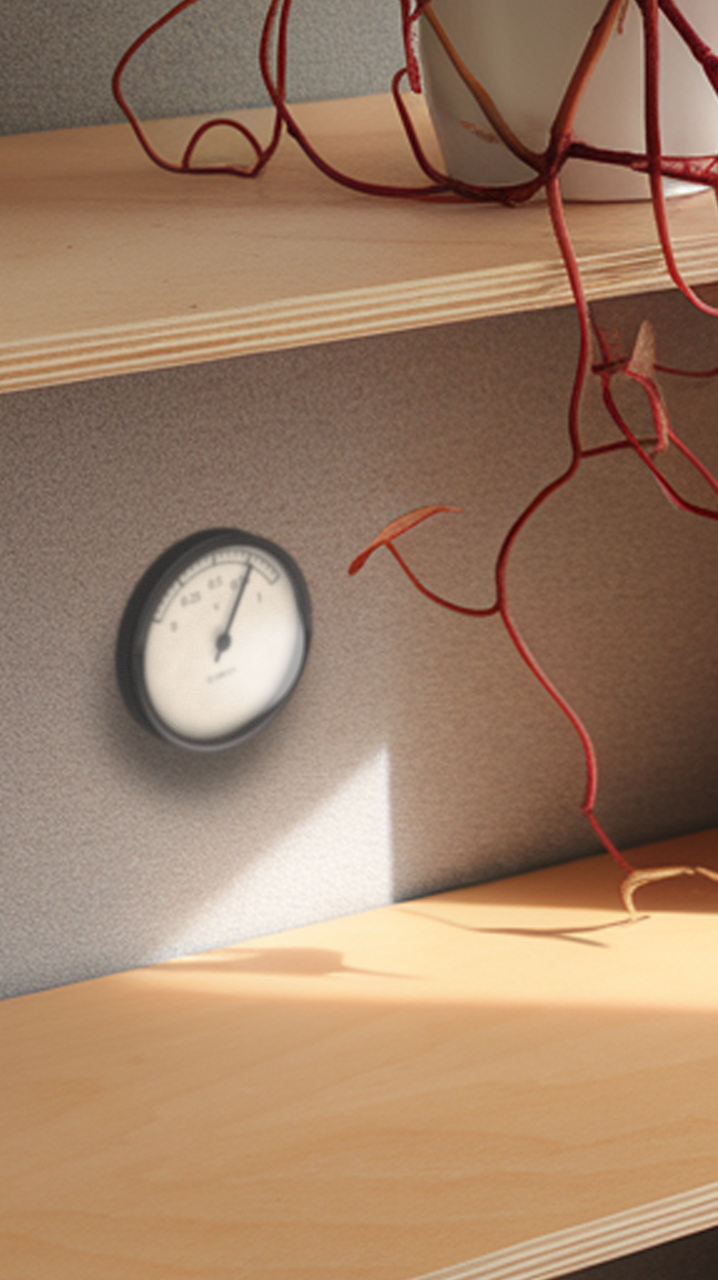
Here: 0.75 (V)
